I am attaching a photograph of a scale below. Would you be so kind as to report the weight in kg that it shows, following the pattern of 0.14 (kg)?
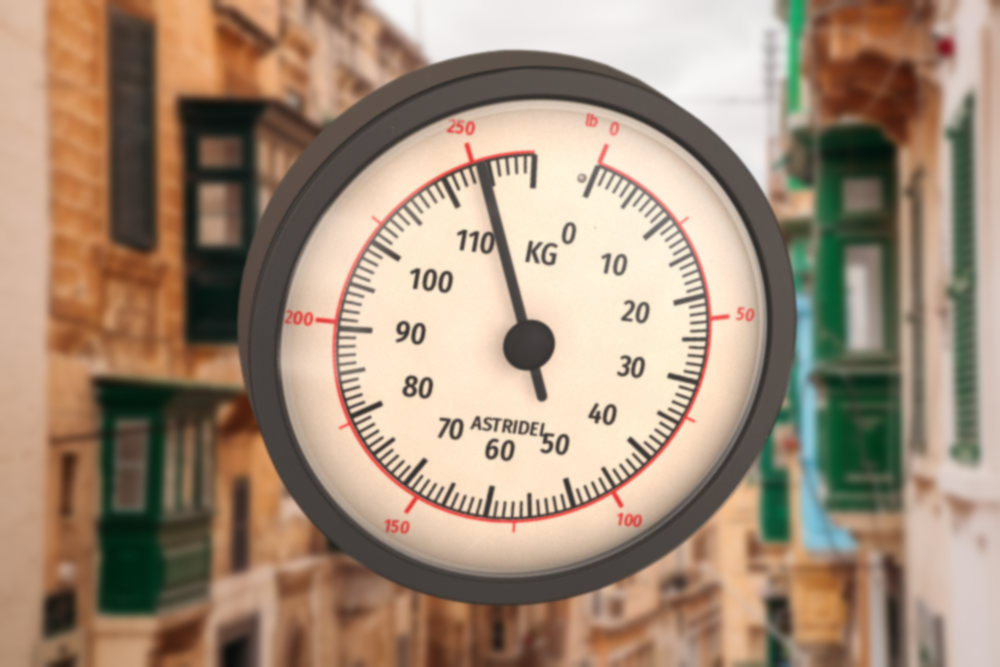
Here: 114 (kg)
